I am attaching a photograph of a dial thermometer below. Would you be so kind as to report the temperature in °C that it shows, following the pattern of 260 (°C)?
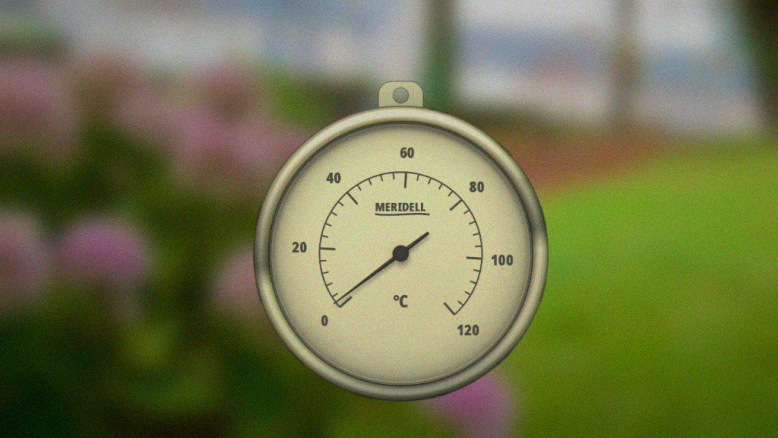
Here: 2 (°C)
